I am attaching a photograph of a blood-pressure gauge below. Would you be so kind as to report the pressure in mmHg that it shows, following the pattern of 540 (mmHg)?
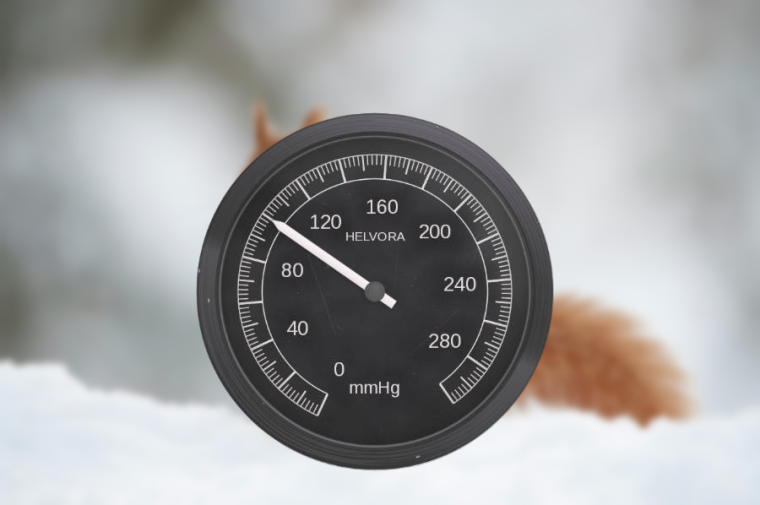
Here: 100 (mmHg)
